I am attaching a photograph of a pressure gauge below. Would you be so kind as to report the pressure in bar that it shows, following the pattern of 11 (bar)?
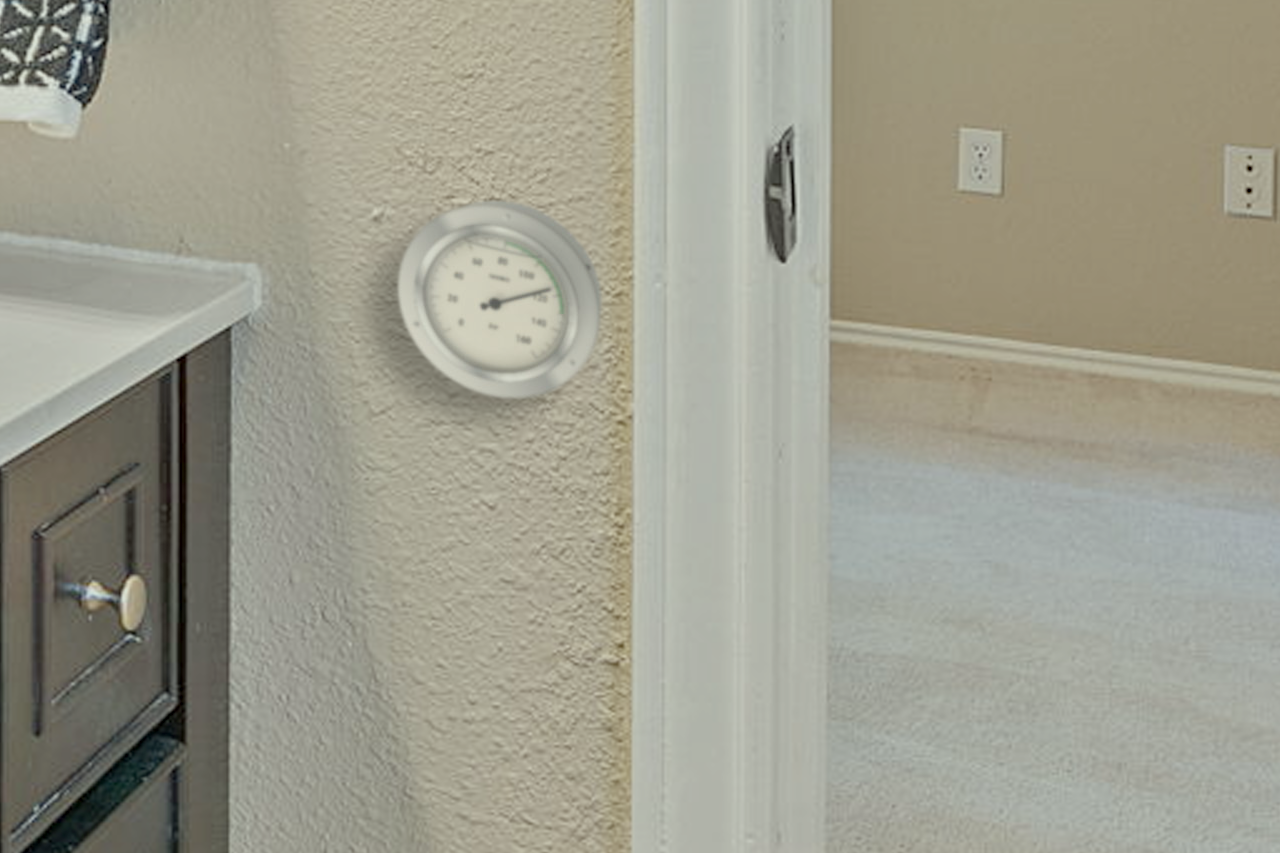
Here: 115 (bar)
